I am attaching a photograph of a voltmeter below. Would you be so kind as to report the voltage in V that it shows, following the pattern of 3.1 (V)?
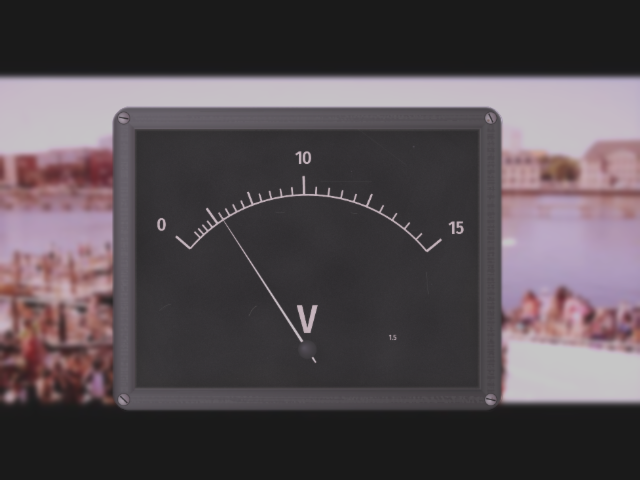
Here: 5.5 (V)
